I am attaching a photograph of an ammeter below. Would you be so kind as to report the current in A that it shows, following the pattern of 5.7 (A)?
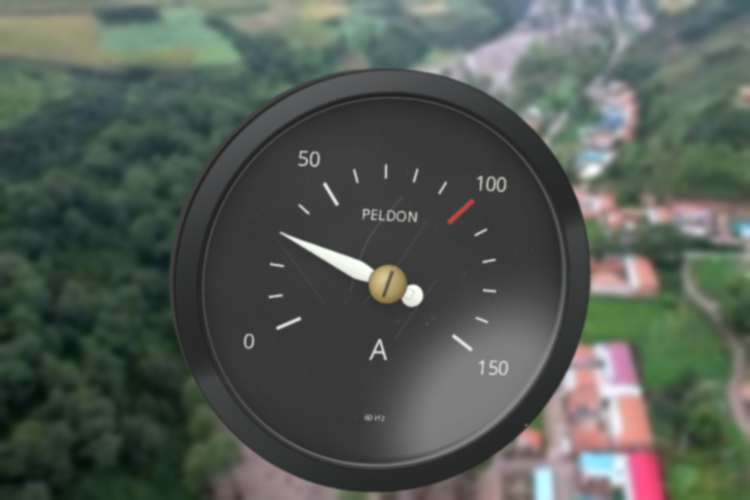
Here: 30 (A)
